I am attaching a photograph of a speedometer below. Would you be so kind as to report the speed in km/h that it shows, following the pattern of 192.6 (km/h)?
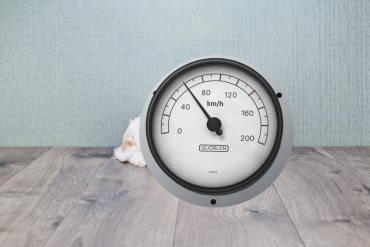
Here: 60 (km/h)
